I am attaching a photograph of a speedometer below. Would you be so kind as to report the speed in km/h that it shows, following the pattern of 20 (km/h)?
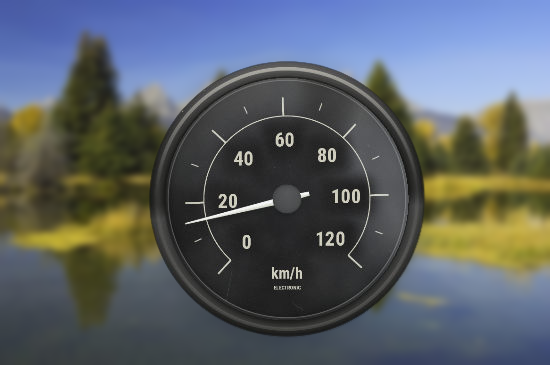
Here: 15 (km/h)
